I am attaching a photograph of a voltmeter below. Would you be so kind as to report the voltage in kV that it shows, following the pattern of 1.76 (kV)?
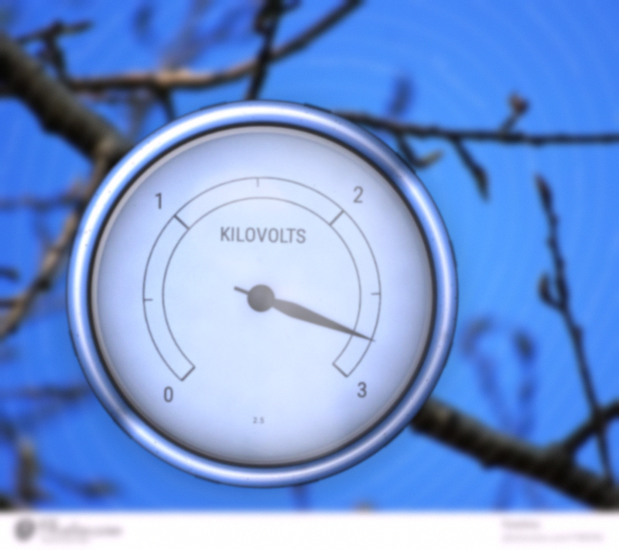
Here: 2.75 (kV)
